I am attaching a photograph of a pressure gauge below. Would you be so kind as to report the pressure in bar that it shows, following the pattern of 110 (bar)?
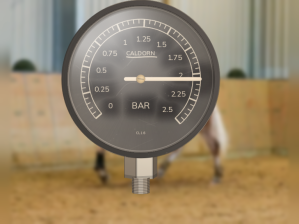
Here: 2.05 (bar)
